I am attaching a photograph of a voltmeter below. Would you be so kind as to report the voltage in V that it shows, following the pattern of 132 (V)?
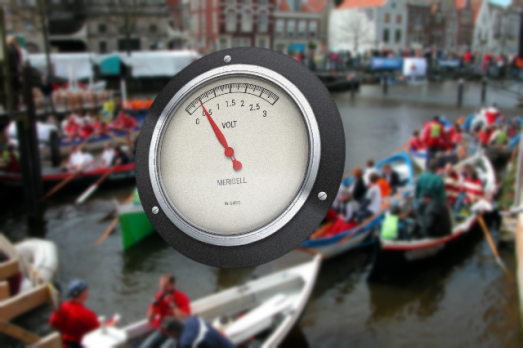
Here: 0.5 (V)
